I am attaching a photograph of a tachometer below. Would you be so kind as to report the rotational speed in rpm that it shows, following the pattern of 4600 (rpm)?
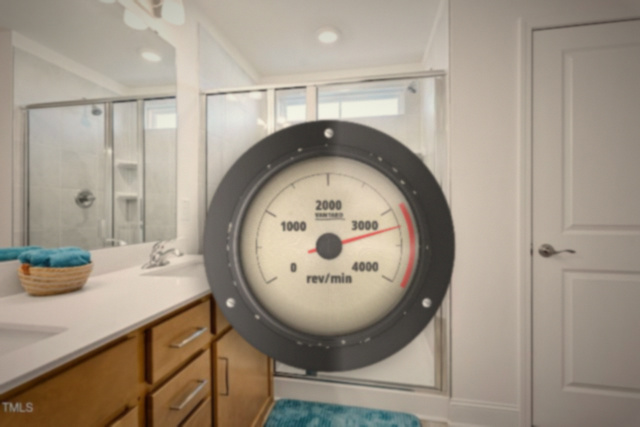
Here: 3250 (rpm)
